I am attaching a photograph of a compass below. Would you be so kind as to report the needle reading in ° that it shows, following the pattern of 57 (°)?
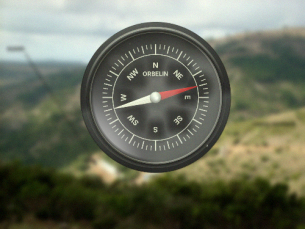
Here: 75 (°)
